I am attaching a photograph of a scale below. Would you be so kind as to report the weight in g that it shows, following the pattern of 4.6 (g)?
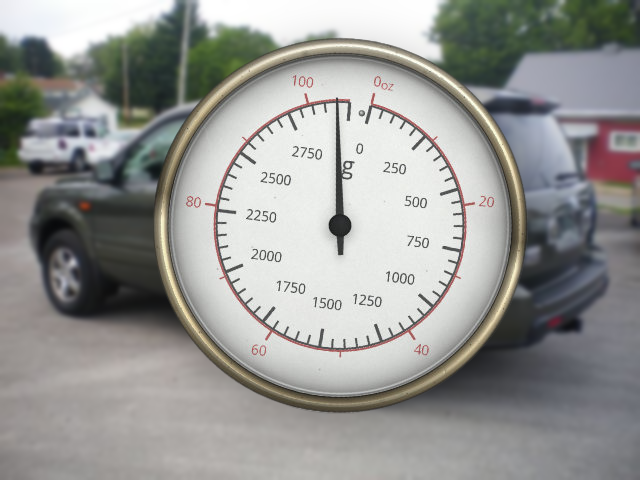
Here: 2950 (g)
